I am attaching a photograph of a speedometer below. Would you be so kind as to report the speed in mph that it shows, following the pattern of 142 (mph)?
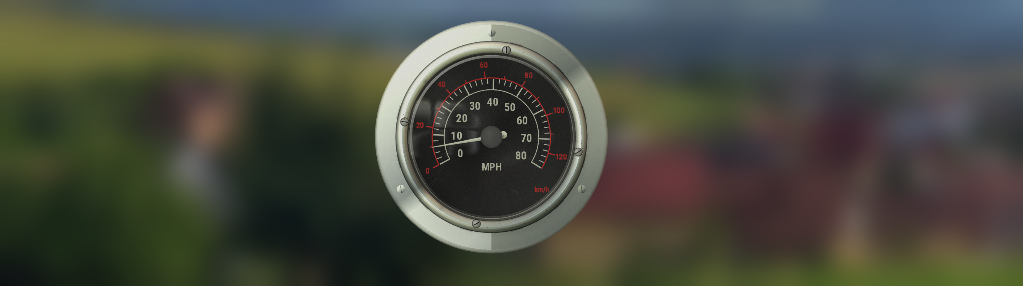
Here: 6 (mph)
